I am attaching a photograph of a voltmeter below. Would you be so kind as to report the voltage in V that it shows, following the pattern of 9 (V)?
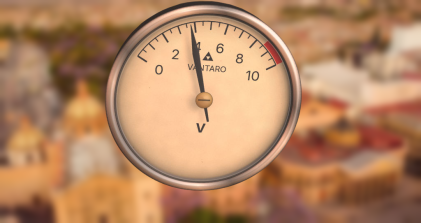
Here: 3.75 (V)
